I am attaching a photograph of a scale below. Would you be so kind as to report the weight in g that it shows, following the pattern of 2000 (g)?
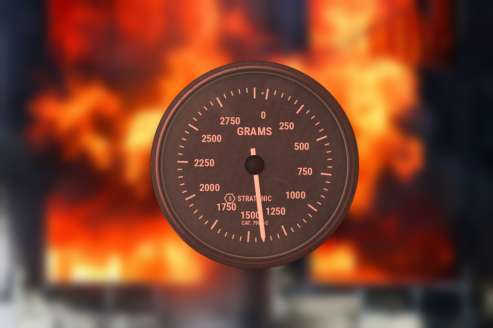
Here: 1400 (g)
